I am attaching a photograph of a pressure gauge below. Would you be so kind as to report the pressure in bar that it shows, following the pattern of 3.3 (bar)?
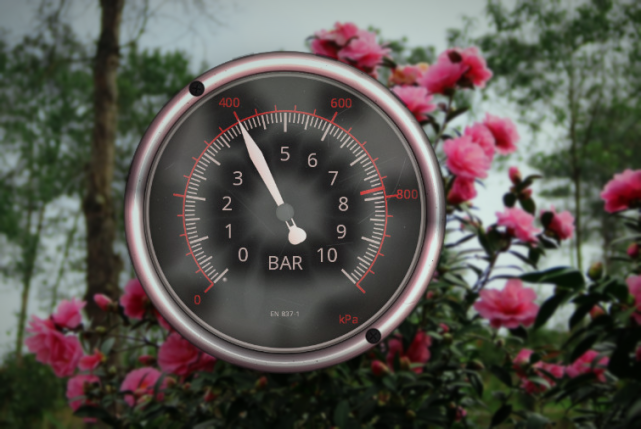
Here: 4 (bar)
